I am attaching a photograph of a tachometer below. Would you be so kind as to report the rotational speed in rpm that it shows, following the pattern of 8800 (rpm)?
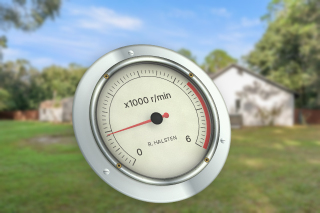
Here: 900 (rpm)
